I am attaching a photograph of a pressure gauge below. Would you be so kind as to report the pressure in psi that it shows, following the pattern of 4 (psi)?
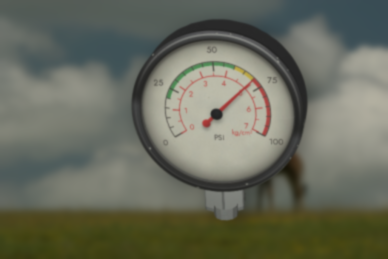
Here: 70 (psi)
